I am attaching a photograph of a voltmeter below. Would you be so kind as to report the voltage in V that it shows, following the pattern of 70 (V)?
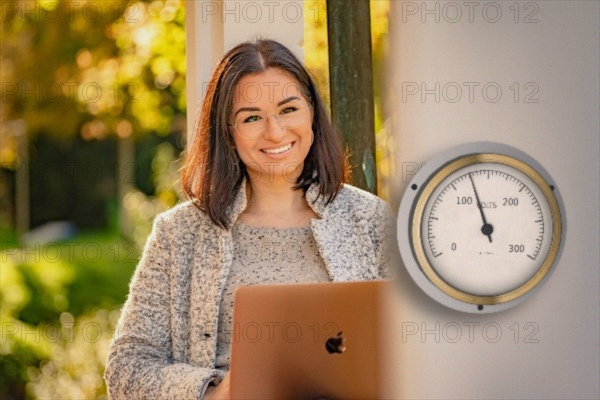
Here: 125 (V)
